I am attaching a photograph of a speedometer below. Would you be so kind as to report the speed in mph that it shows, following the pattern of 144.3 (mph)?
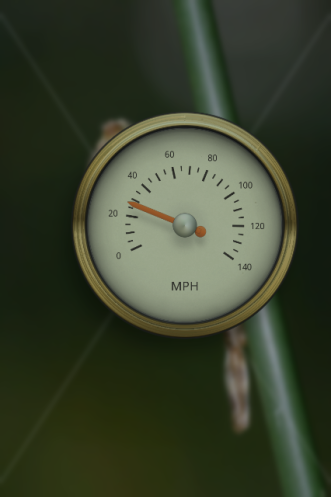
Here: 27.5 (mph)
